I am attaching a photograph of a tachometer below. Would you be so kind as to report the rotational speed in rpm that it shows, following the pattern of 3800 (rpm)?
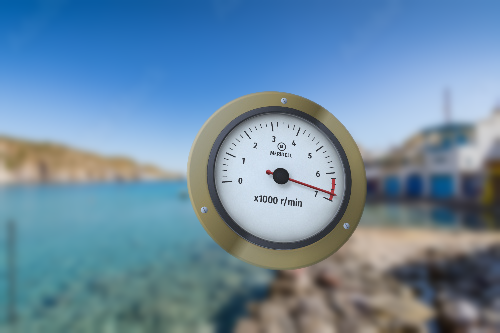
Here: 6800 (rpm)
